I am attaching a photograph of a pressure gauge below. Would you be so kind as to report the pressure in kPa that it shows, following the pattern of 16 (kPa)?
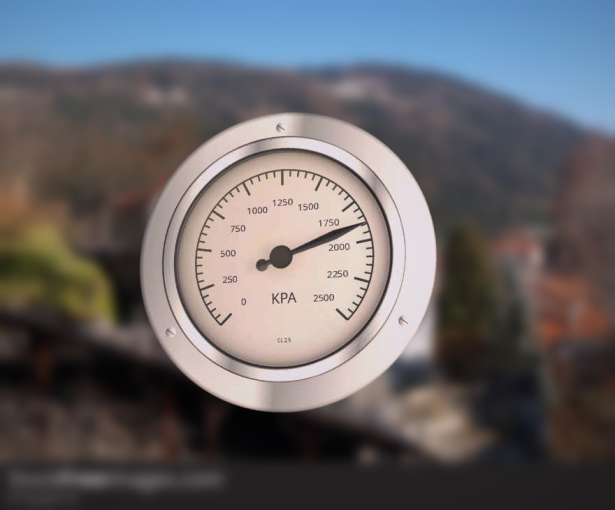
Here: 1900 (kPa)
